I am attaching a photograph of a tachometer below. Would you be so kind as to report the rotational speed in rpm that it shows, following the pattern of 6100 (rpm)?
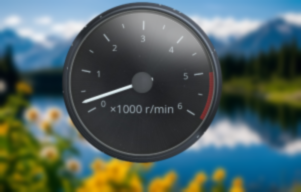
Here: 250 (rpm)
